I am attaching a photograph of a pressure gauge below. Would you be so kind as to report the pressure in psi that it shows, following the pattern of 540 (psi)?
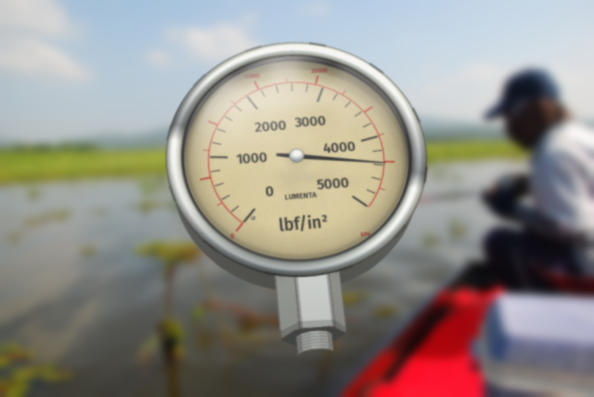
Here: 4400 (psi)
